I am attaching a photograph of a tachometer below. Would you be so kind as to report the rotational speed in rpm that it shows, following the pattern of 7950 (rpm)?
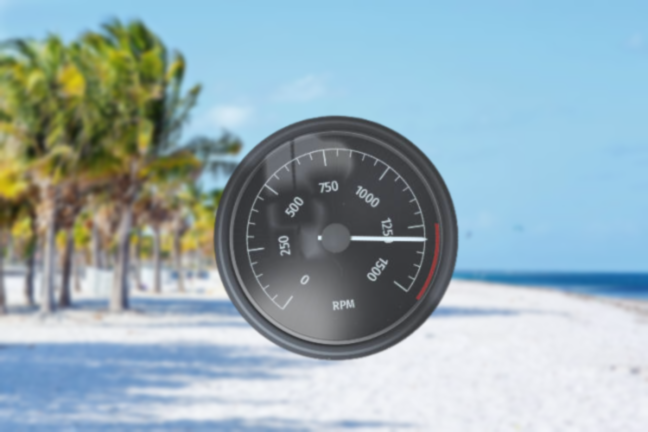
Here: 1300 (rpm)
